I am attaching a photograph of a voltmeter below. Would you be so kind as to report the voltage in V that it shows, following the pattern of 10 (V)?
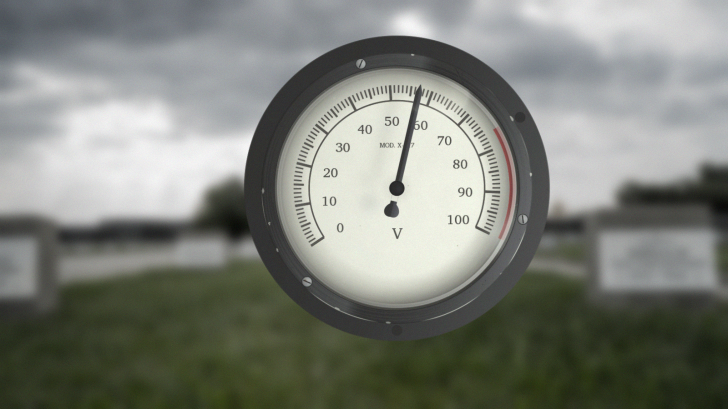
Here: 57 (V)
